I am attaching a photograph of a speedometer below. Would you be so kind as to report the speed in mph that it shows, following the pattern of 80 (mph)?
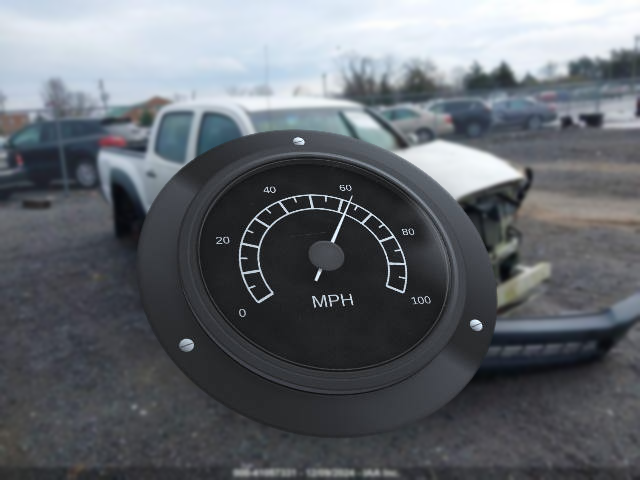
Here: 62.5 (mph)
